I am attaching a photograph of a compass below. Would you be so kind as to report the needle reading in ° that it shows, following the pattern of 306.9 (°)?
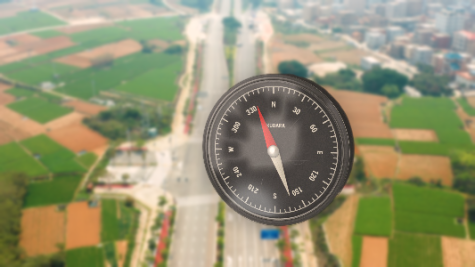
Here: 340 (°)
